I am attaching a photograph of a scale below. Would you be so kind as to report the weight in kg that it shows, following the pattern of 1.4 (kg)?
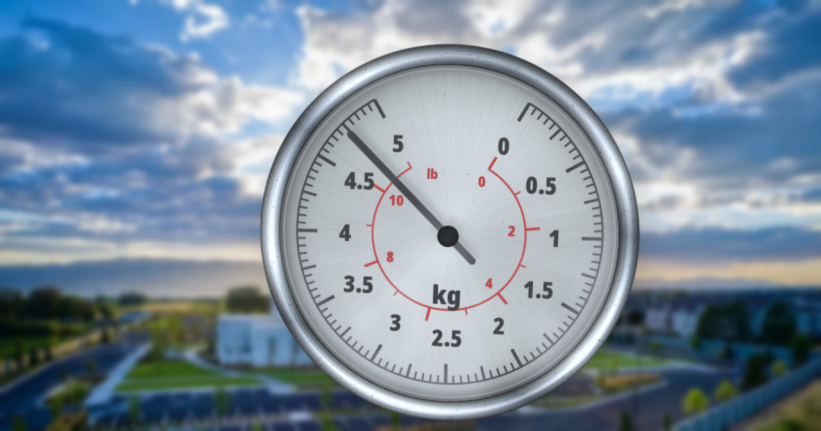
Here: 4.75 (kg)
